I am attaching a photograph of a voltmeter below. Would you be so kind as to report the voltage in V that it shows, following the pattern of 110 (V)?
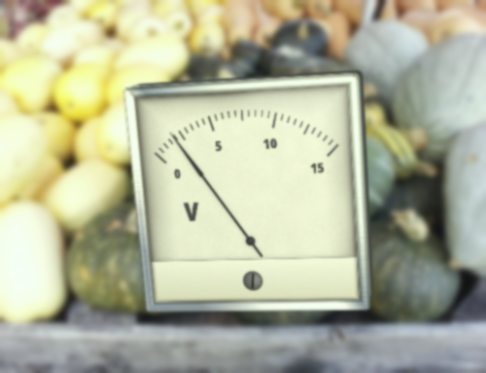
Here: 2 (V)
